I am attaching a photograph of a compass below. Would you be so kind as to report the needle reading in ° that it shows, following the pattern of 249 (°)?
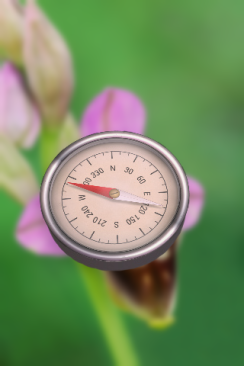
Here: 290 (°)
